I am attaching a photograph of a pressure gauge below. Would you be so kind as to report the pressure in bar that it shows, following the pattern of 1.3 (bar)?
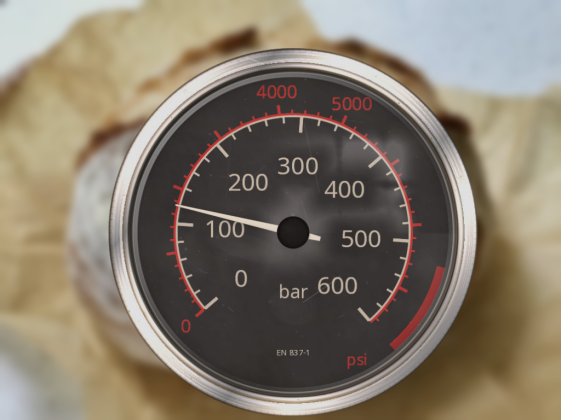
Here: 120 (bar)
